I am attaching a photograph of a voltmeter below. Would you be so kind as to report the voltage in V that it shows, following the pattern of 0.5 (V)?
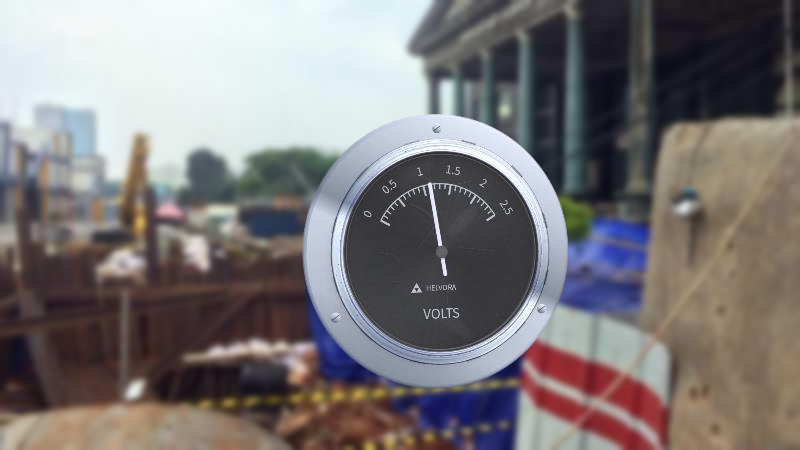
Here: 1.1 (V)
